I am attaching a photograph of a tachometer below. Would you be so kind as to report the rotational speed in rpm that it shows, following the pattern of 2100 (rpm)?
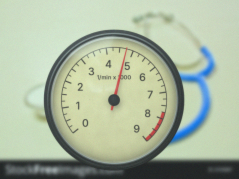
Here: 4750 (rpm)
